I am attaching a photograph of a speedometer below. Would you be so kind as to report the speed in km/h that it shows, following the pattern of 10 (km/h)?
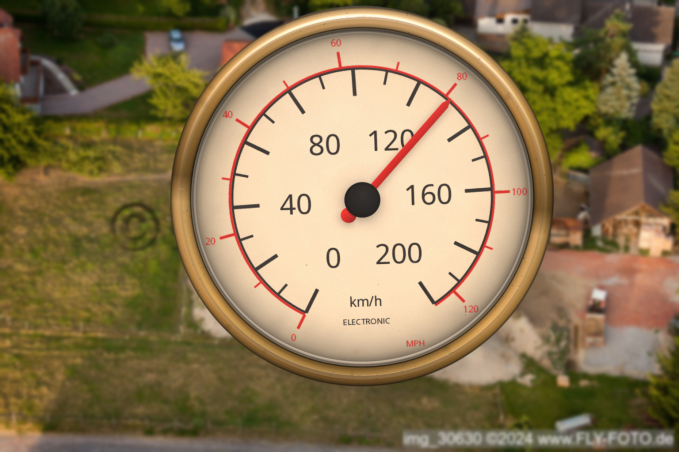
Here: 130 (km/h)
